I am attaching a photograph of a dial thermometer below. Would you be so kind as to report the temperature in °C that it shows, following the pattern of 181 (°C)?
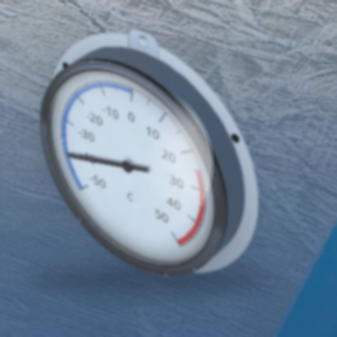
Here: -40 (°C)
